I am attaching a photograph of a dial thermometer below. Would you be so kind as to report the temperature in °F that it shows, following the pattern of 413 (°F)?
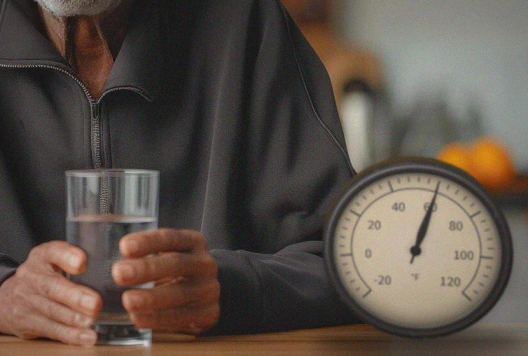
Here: 60 (°F)
